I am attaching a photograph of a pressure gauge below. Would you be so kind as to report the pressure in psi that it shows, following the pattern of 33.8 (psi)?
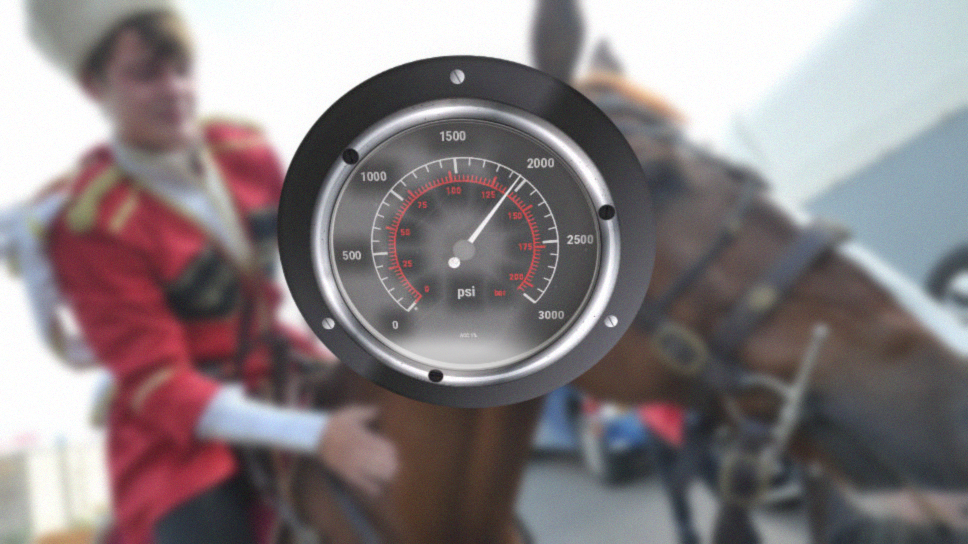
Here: 1950 (psi)
